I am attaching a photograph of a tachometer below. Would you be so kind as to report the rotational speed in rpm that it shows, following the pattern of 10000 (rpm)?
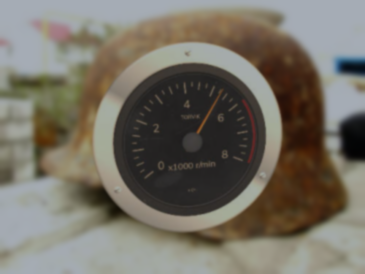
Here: 5250 (rpm)
